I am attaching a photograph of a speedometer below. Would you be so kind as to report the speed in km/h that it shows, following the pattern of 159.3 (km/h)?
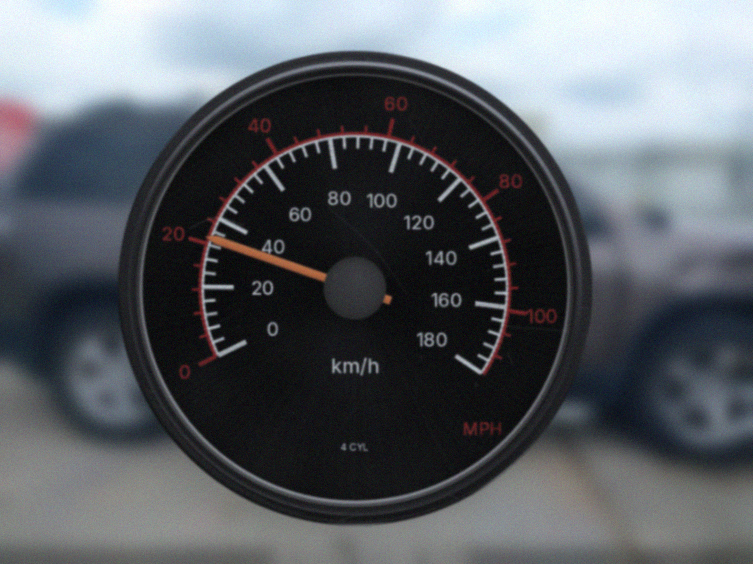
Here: 34 (km/h)
